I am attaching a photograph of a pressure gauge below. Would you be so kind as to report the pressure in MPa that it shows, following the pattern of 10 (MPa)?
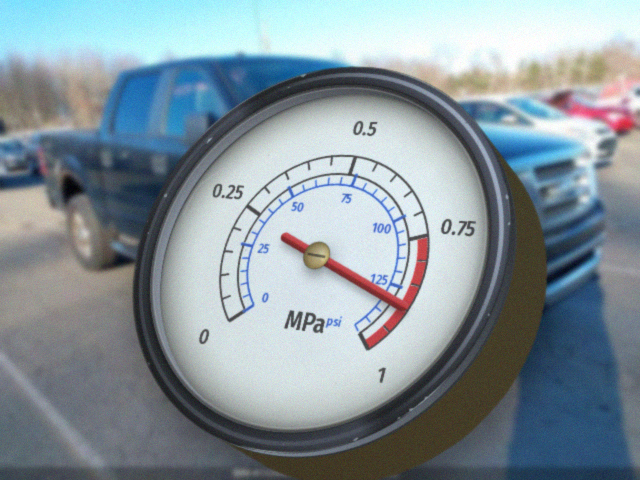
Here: 0.9 (MPa)
